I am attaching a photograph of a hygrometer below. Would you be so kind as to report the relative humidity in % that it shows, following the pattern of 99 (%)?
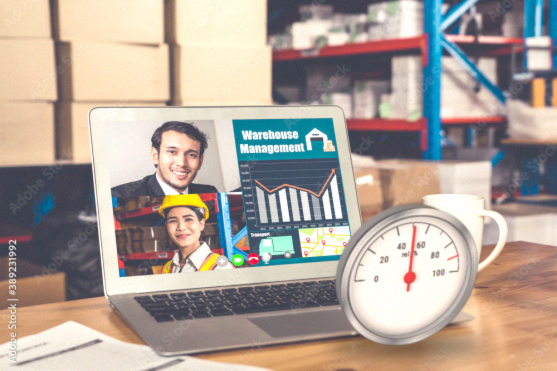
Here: 50 (%)
